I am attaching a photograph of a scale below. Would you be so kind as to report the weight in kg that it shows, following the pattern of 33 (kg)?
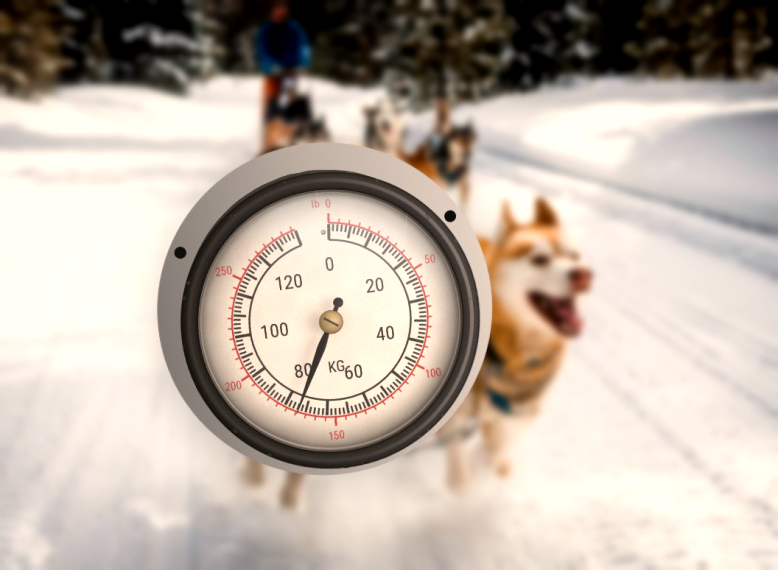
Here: 77 (kg)
